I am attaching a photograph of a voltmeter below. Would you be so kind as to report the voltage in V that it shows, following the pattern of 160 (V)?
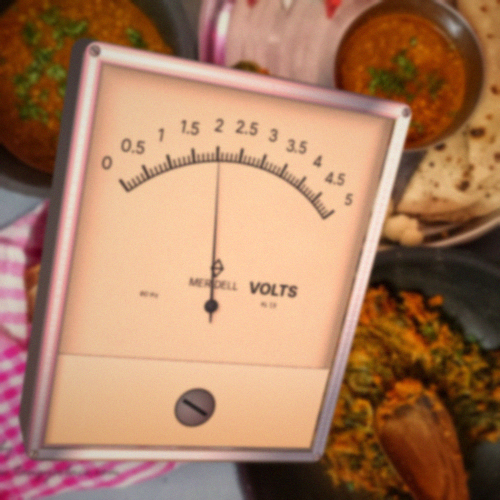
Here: 2 (V)
